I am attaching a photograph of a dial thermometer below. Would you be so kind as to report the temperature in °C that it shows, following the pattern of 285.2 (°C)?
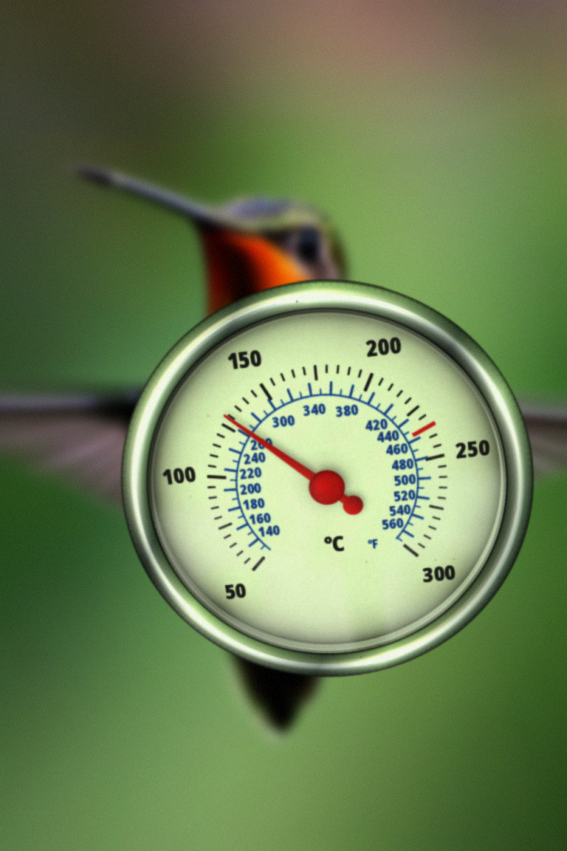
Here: 130 (°C)
